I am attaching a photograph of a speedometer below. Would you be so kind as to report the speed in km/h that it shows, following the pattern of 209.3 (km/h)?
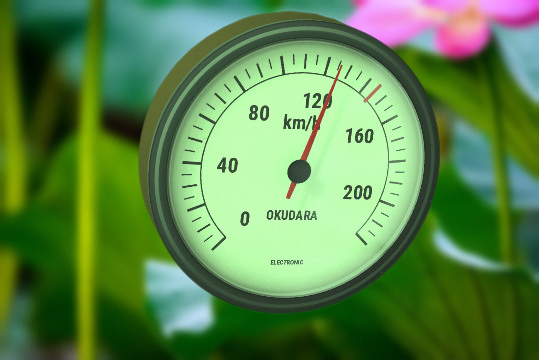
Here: 125 (km/h)
